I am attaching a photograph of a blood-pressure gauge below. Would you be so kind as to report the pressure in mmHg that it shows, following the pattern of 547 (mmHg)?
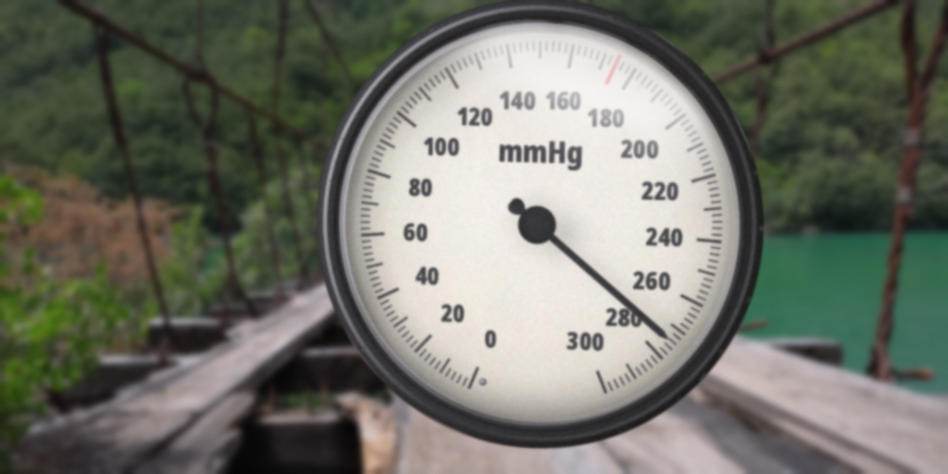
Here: 274 (mmHg)
